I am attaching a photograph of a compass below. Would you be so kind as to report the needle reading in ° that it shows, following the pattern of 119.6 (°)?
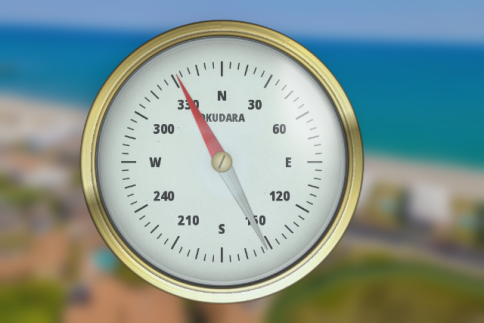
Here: 332.5 (°)
